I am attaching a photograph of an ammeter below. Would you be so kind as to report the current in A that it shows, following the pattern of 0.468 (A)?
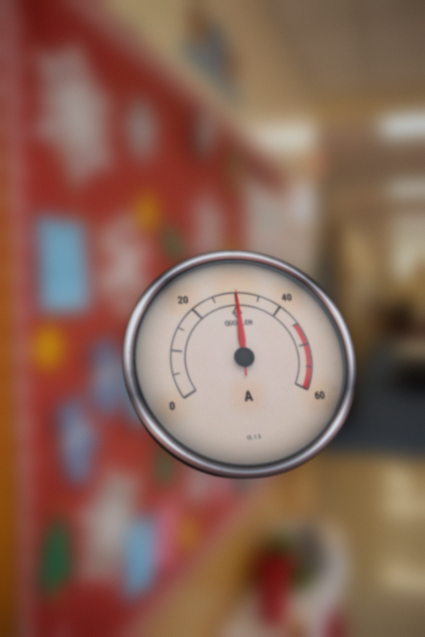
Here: 30 (A)
